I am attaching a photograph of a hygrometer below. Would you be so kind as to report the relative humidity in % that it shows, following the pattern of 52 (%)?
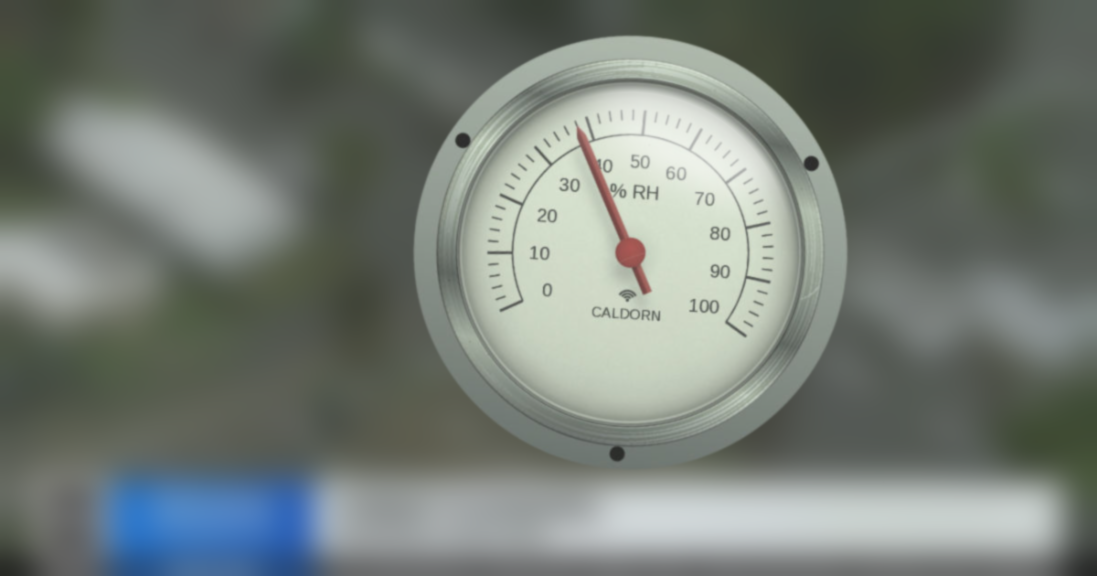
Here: 38 (%)
